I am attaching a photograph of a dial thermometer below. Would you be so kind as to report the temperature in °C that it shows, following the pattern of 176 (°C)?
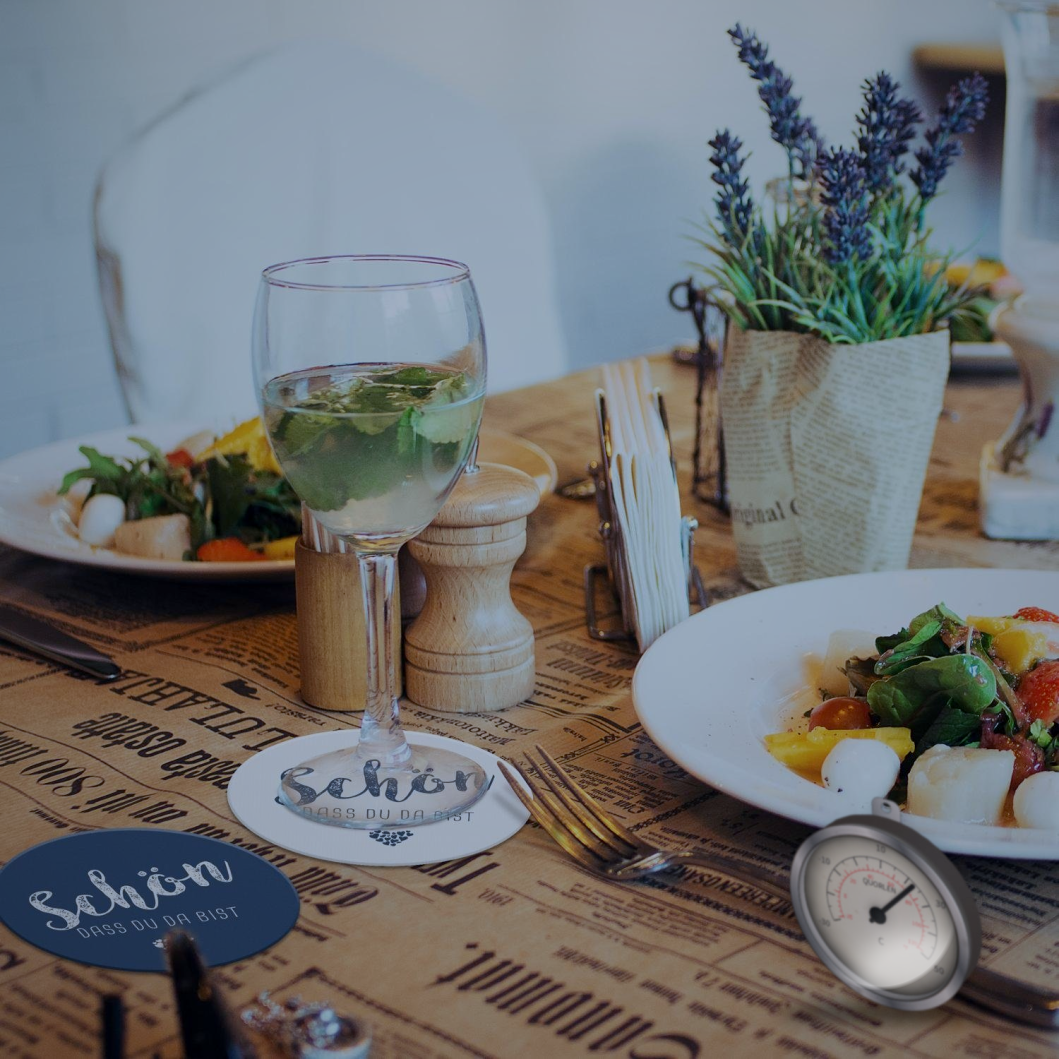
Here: 22.5 (°C)
